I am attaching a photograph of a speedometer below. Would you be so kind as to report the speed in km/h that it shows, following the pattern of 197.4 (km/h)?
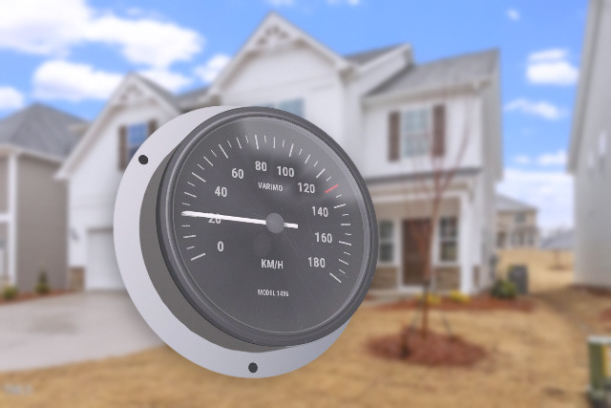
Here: 20 (km/h)
